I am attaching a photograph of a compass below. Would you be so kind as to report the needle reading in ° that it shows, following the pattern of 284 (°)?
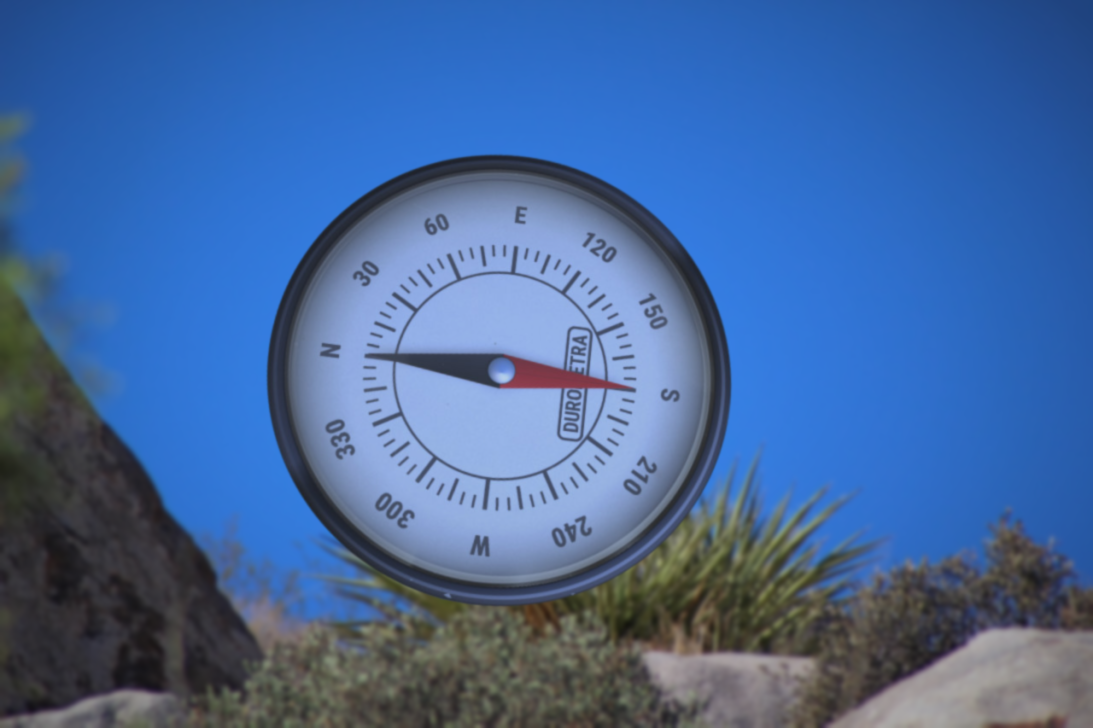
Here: 180 (°)
